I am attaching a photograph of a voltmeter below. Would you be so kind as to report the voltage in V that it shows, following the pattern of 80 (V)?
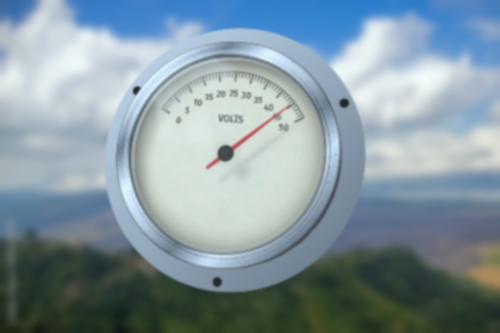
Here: 45 (V)
